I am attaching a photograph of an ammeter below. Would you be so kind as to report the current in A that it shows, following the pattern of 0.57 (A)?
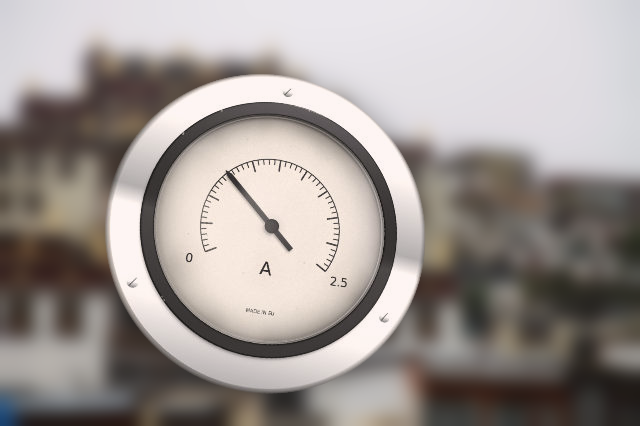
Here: 0.75 (A)
